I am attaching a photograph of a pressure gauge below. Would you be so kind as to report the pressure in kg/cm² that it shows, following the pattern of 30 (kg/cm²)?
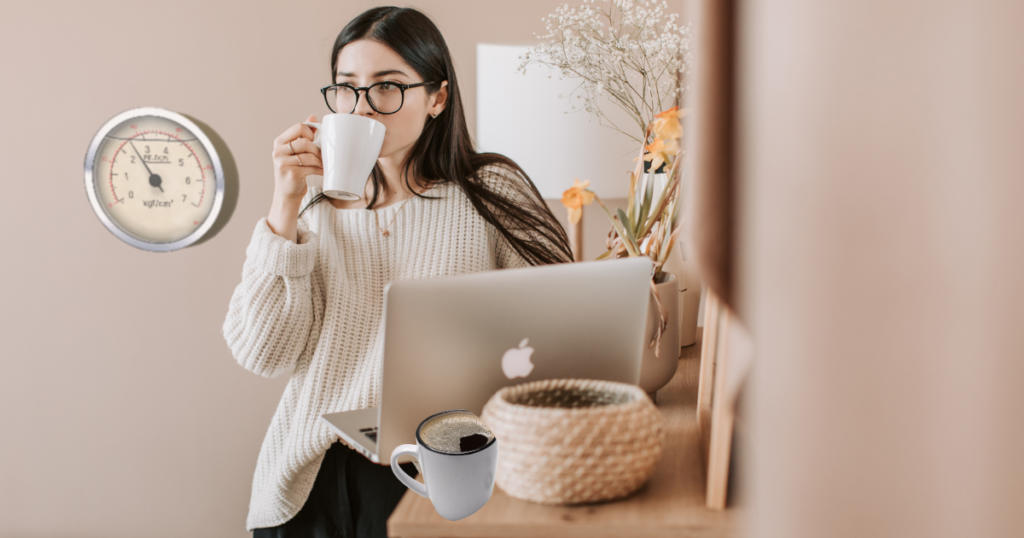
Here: 2.5 (kg/cm²)
